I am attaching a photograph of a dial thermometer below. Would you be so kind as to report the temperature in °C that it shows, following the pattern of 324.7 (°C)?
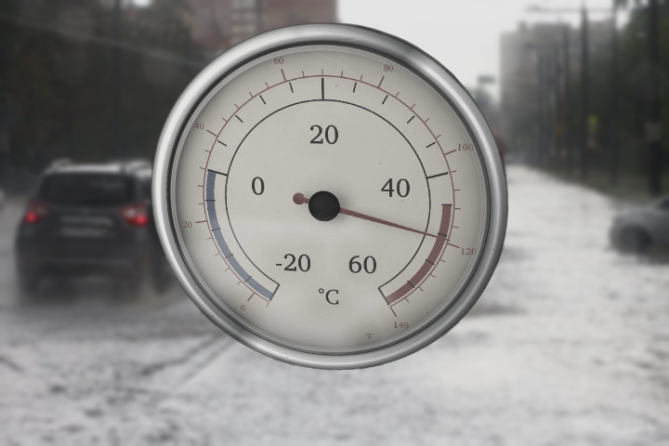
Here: 48 (°C)
